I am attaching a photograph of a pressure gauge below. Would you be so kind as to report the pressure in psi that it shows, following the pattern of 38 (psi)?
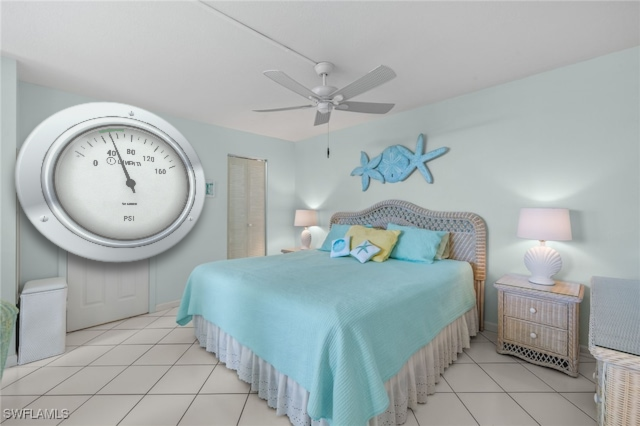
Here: 50 (psi)
